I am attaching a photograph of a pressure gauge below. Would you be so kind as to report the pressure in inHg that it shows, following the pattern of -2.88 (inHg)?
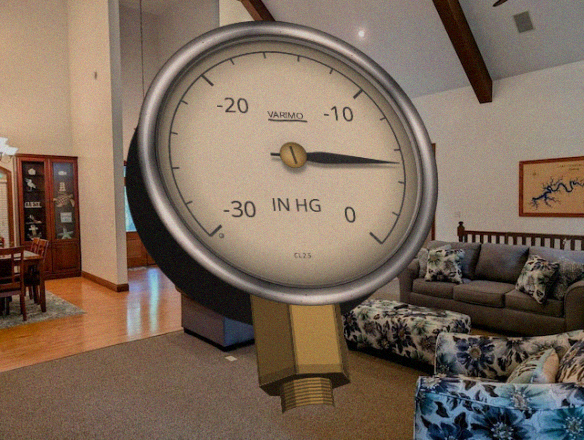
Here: -5 (inHg)
